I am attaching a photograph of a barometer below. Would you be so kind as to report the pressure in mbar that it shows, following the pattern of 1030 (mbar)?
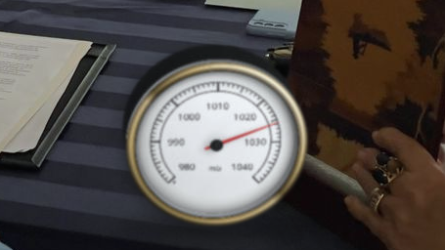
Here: 1025 (mbar)
